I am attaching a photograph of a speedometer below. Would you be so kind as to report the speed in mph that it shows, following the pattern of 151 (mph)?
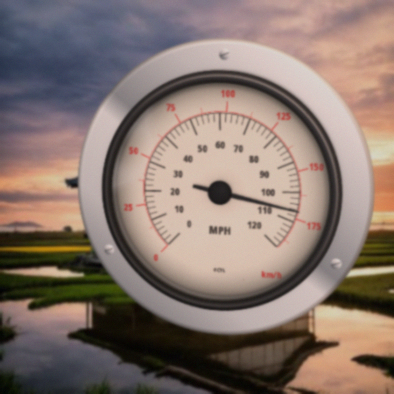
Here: 106 (mph)
